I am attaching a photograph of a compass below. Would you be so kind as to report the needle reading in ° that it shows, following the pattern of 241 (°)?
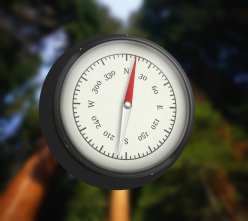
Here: 10 (°)
